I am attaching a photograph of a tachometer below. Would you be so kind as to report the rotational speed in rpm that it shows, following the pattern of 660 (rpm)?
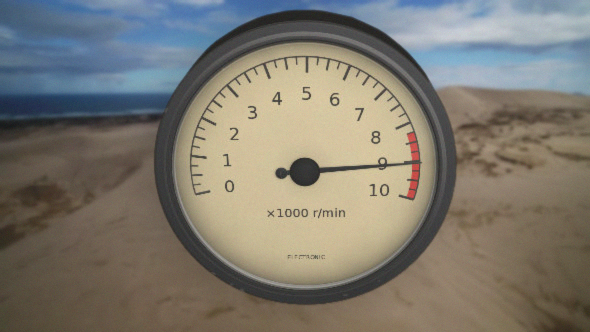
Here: 9000 (rpm)
